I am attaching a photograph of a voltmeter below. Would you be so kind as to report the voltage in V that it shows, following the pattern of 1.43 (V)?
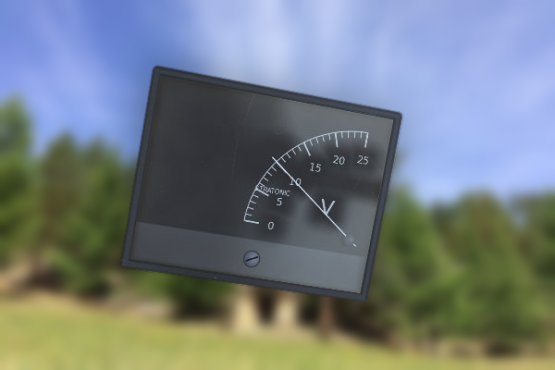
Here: 10 (V)
